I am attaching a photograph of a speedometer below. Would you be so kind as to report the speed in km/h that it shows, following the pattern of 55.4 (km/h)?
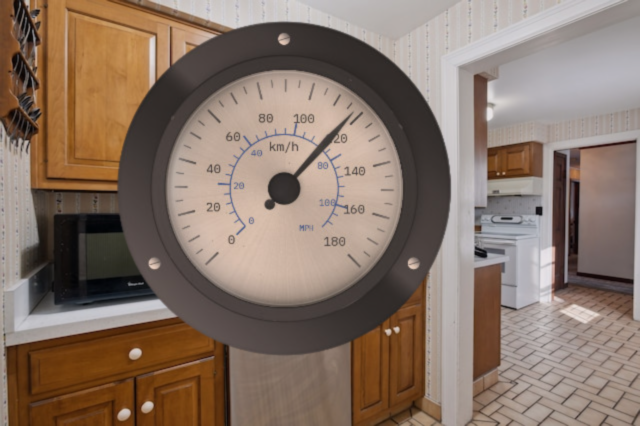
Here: 117.5 (km/h)
